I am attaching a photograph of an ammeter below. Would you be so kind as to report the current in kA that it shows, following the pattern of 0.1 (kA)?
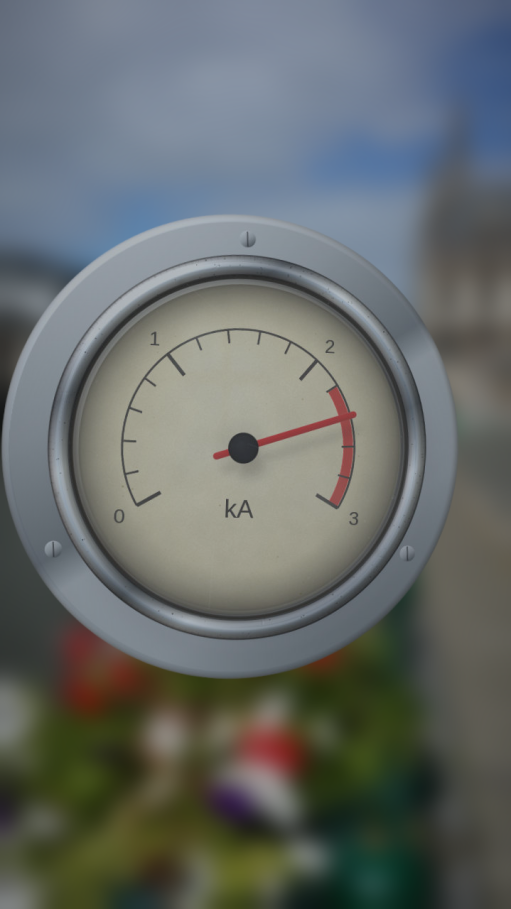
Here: 2.4 (kA)
